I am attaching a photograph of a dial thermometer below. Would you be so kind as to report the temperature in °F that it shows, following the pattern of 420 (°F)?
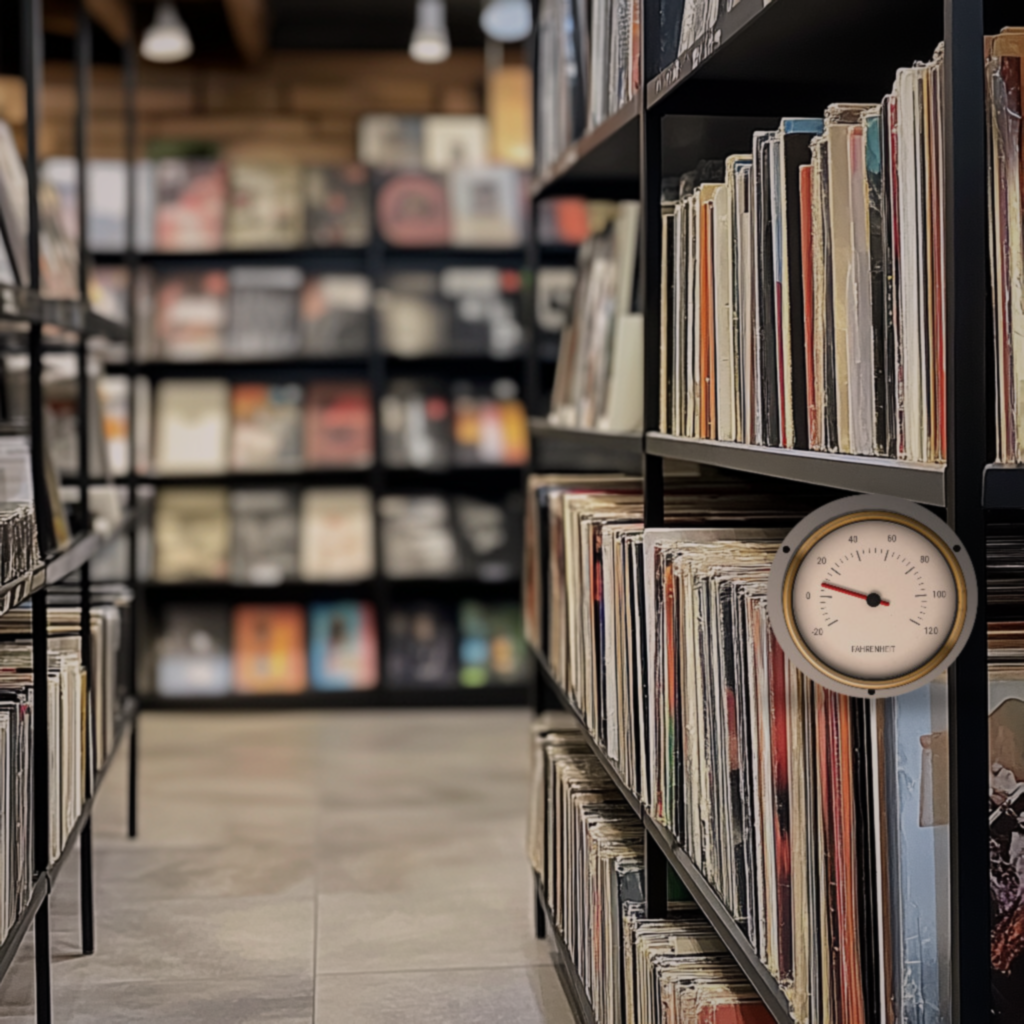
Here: 8 (°F)
